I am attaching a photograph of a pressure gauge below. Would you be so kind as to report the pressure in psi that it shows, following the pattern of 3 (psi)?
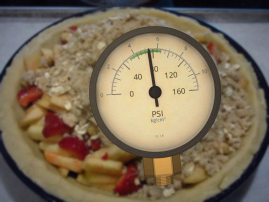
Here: 75 (psi)
